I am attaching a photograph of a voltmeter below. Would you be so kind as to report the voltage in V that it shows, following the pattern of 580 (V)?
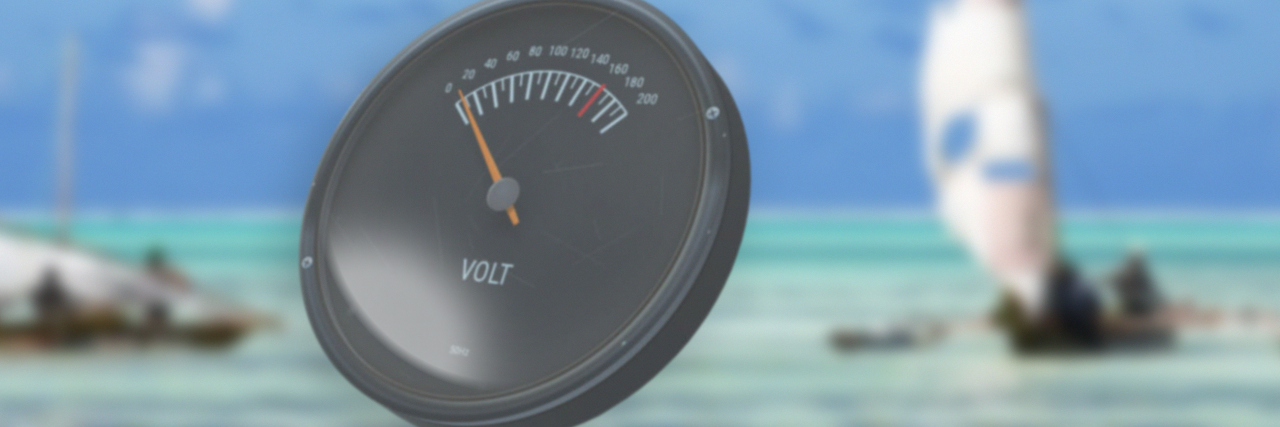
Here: 10 (V)
